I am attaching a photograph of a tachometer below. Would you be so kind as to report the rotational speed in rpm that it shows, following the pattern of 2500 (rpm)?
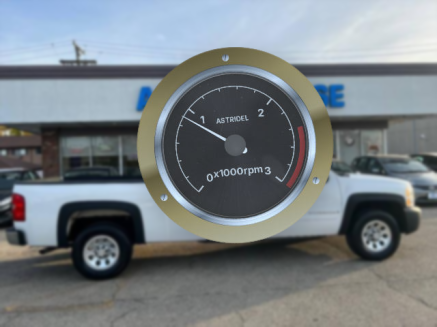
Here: 900 (rpm)
